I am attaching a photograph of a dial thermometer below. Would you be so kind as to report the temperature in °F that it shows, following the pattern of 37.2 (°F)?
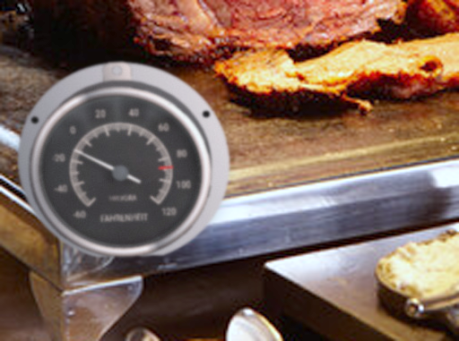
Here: -10 (°F)
